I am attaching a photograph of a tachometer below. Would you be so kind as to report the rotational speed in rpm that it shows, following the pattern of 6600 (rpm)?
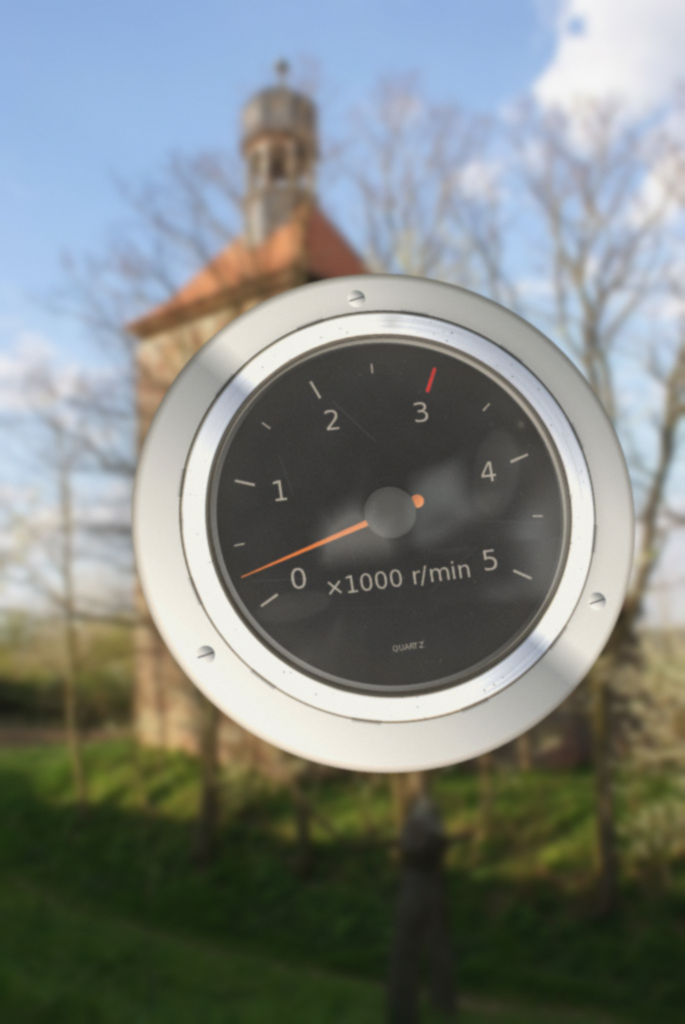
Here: 250 (rpm)
